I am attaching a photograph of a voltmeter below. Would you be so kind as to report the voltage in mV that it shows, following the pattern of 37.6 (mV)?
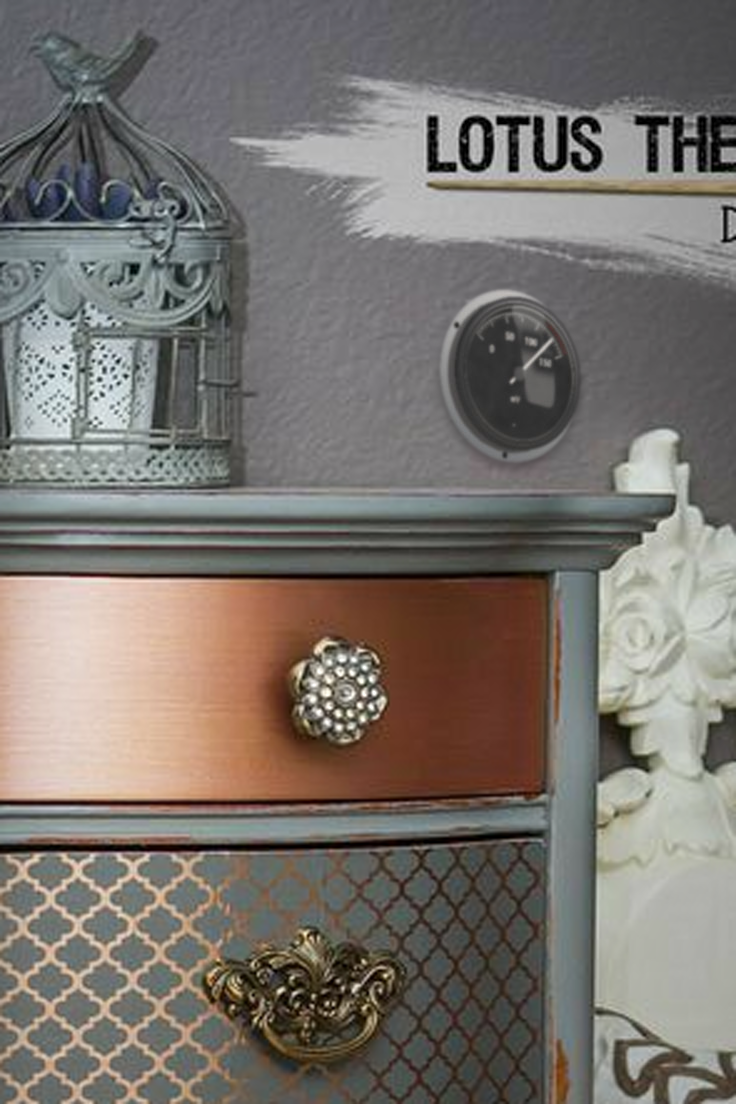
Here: 125 (mV)
